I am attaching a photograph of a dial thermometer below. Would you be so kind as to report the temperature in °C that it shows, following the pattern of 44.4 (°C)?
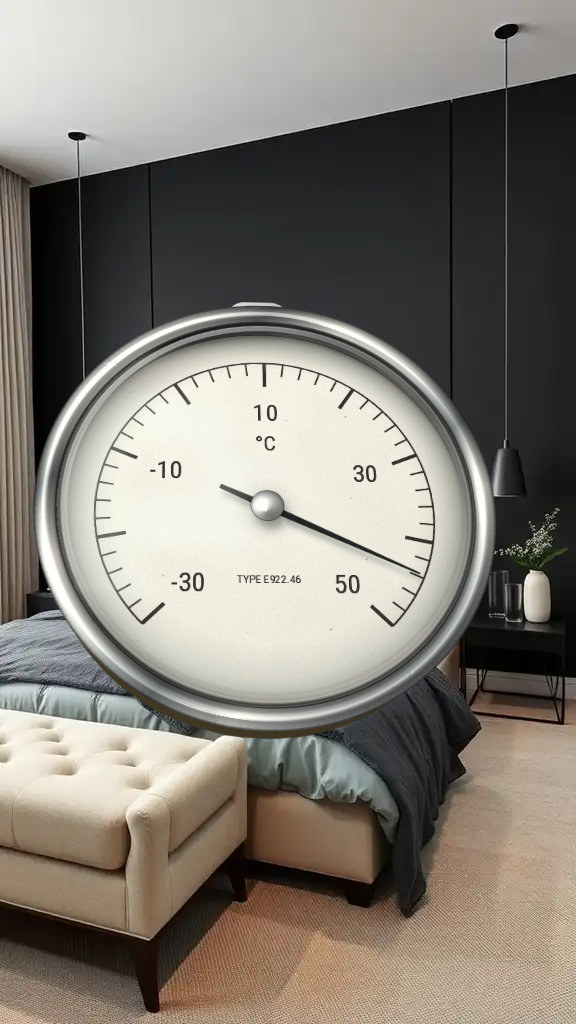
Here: 44 (°C)
